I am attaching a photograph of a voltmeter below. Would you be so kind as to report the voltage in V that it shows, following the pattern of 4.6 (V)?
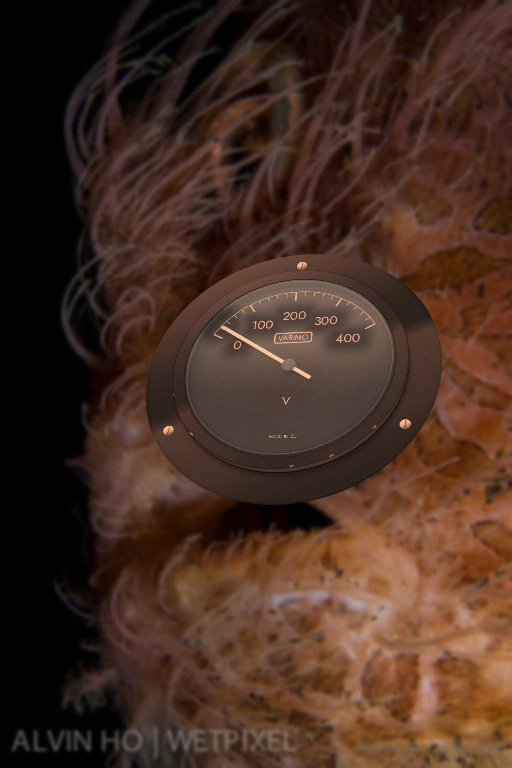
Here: 20 (V)
